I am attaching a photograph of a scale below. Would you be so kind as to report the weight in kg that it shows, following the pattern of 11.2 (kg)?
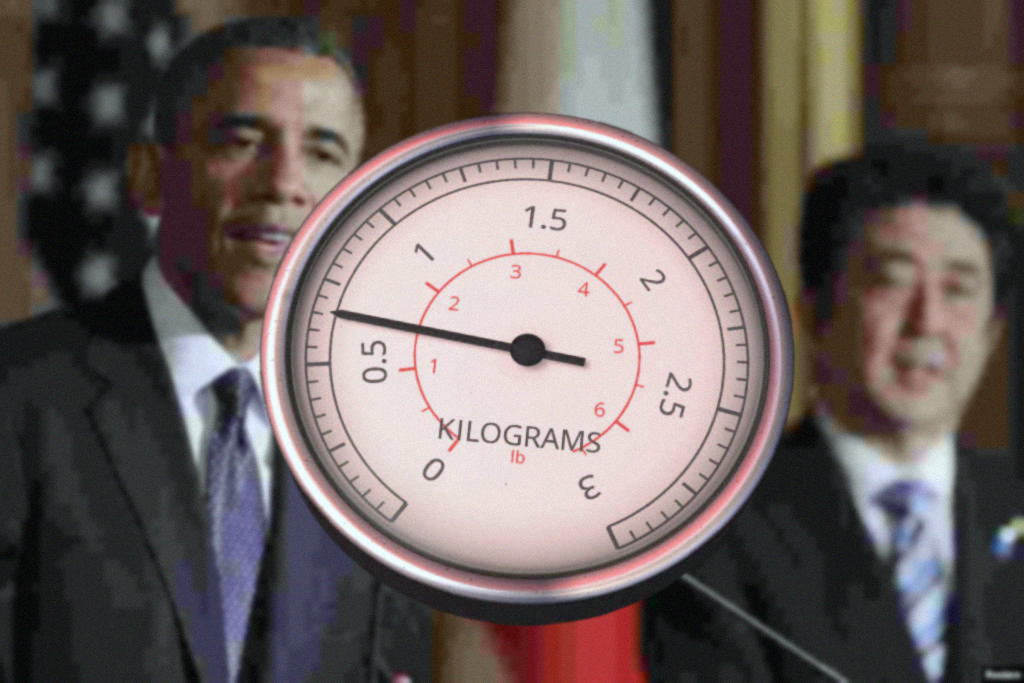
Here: 0.65 (kg)
